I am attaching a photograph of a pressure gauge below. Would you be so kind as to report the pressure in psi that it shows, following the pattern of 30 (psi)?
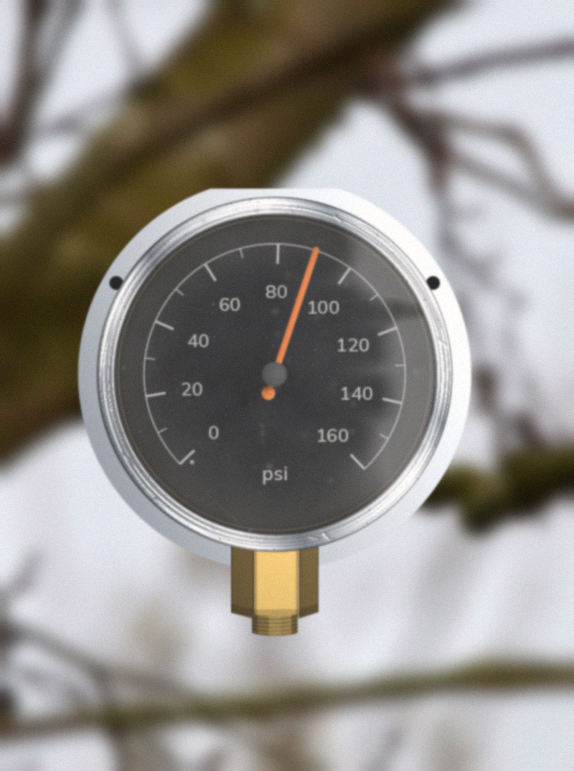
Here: 90 (psi)
